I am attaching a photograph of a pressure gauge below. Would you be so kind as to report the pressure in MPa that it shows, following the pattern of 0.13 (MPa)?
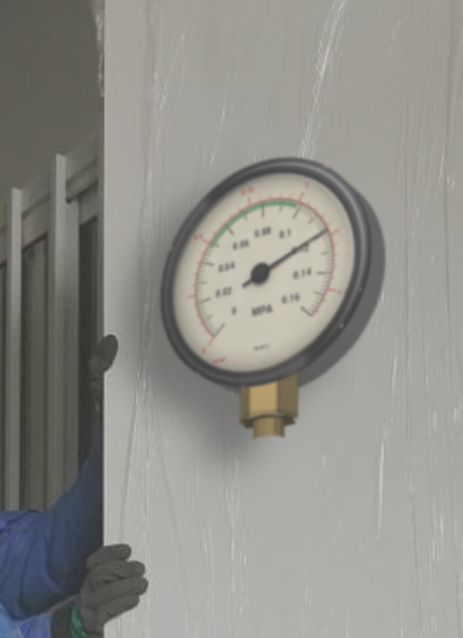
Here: 0.12 (MPa)
